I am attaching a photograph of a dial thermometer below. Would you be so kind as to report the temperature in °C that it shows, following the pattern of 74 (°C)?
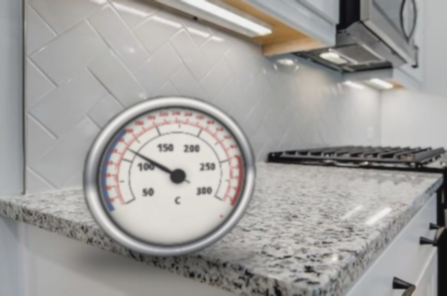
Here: 112.5 (°C)
